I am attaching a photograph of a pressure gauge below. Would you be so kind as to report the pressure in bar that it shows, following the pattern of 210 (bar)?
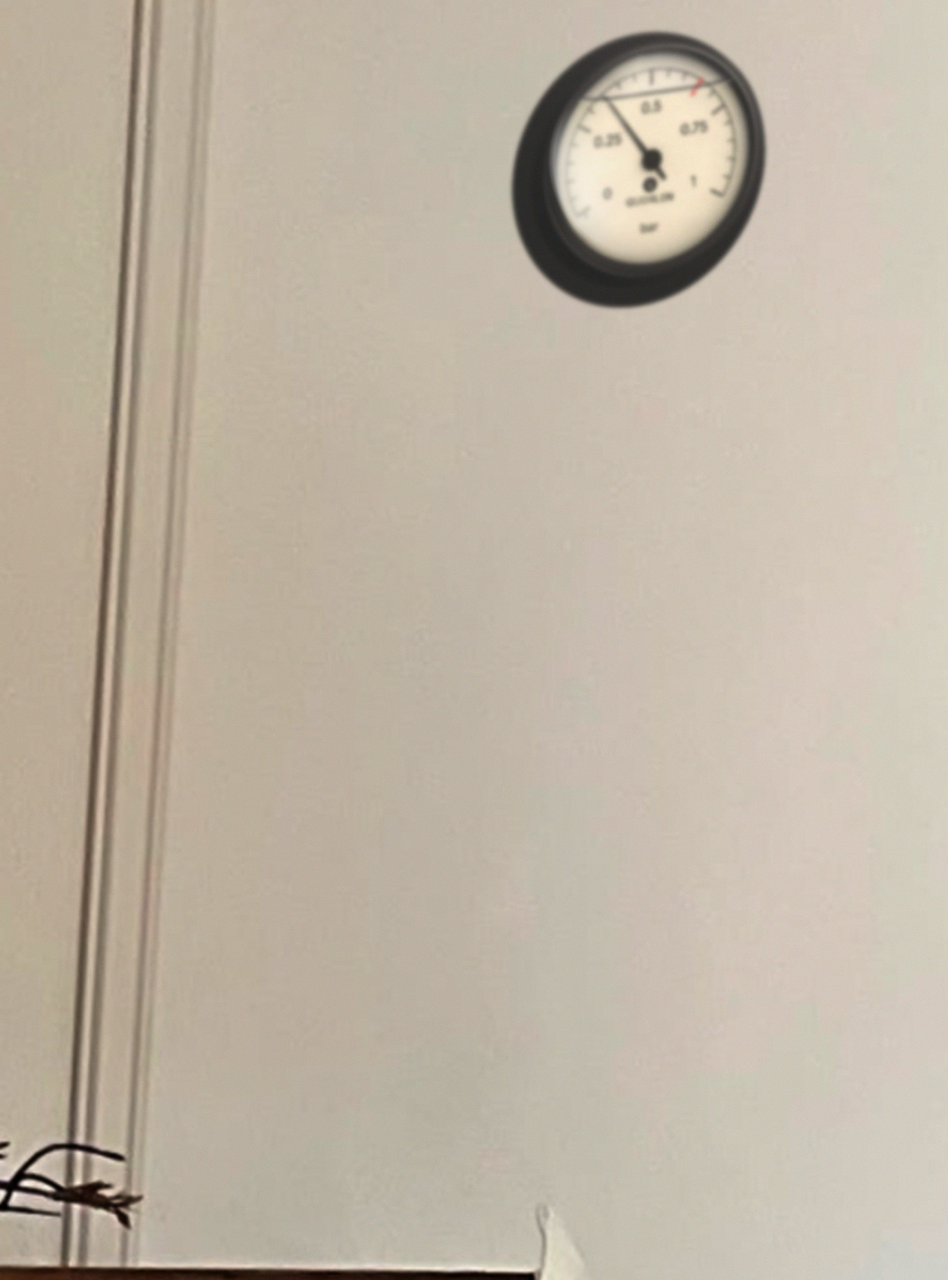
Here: 0.35 (bar)
